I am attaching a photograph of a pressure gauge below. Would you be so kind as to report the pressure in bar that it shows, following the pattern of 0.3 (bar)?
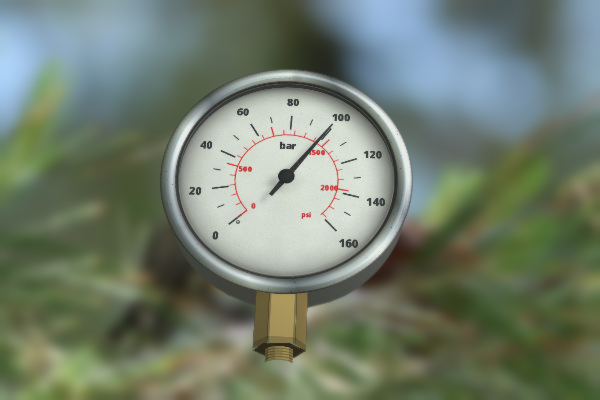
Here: 100 (bar)
